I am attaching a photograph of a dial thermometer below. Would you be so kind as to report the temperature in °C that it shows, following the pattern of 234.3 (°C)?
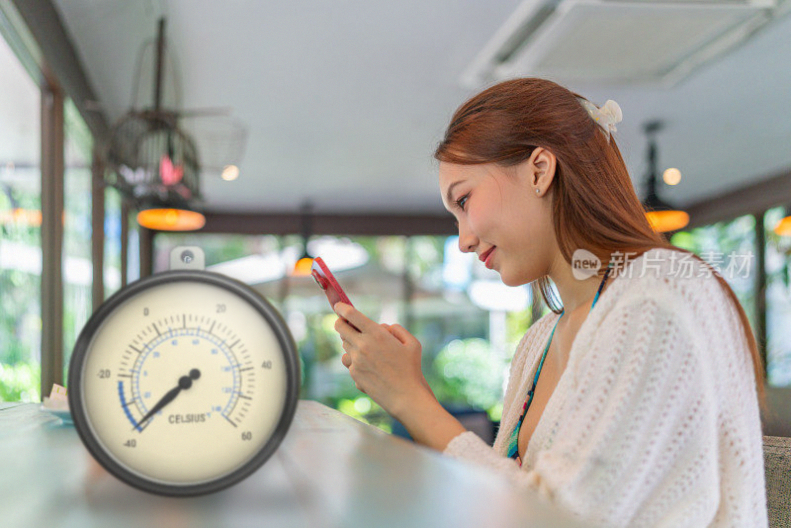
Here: -38 (°C)
